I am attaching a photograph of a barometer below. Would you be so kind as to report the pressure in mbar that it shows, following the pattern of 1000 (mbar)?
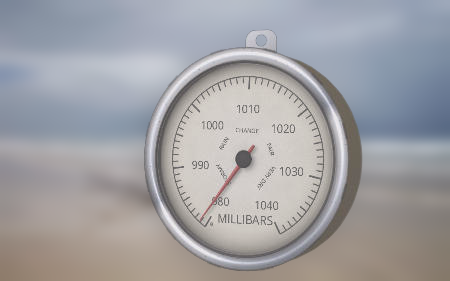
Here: 981 (mbar)
